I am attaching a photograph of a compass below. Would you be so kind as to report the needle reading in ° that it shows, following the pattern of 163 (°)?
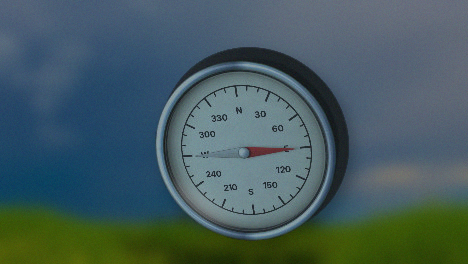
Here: 90 (°)
